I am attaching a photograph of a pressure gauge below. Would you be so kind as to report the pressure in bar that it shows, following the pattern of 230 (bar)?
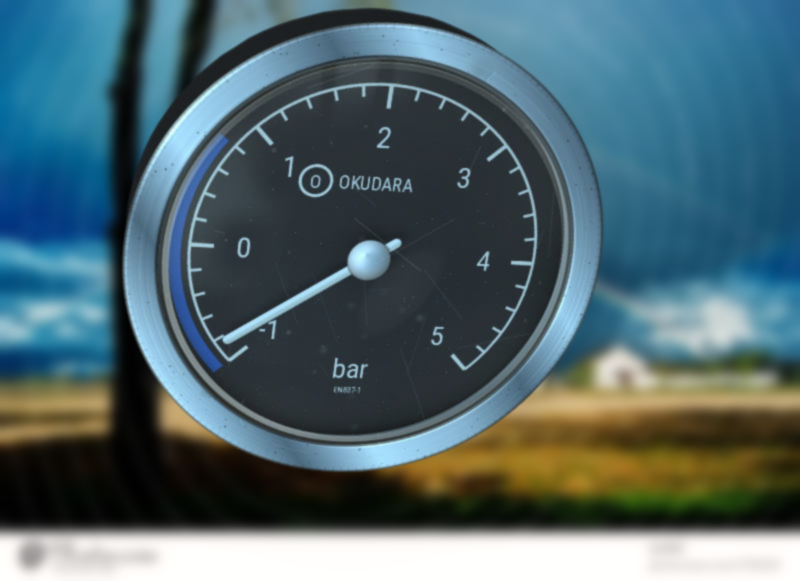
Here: -0.8 (bar)
